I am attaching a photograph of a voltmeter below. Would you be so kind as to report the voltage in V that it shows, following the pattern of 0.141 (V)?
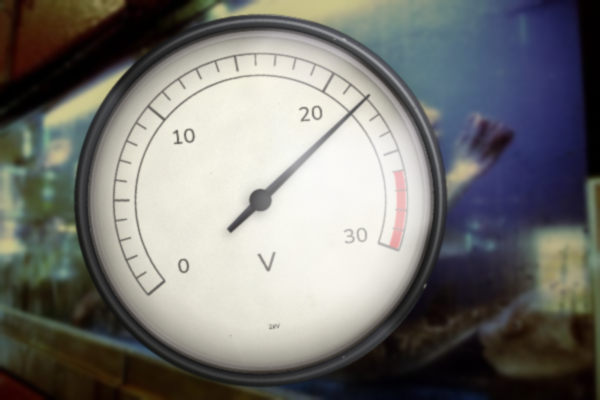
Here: 22 (V)
